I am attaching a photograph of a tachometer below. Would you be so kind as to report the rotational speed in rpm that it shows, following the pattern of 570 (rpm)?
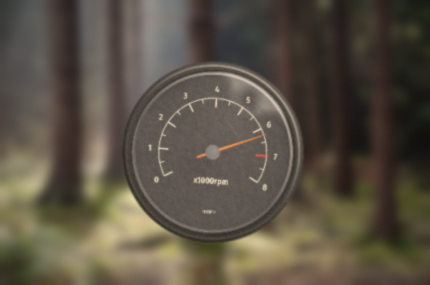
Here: 6250 (rpm)
